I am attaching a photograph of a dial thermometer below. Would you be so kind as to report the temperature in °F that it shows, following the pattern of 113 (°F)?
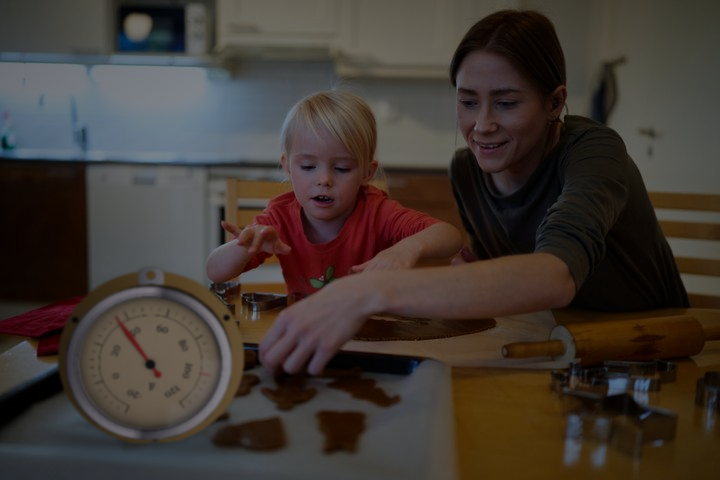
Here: 36 (°F)
